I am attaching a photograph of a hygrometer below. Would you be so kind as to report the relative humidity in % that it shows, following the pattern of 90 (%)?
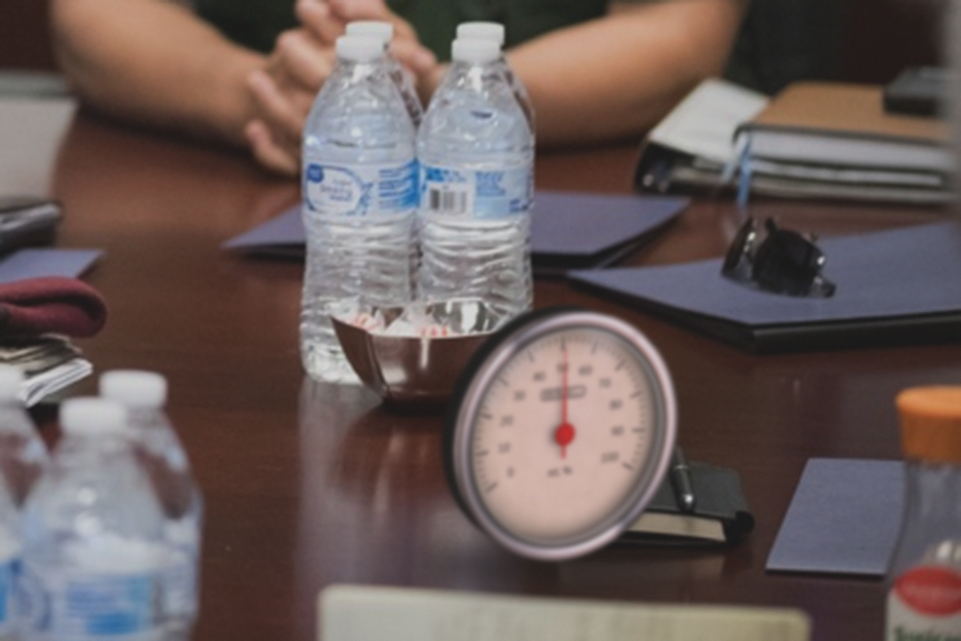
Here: 50 (%)
